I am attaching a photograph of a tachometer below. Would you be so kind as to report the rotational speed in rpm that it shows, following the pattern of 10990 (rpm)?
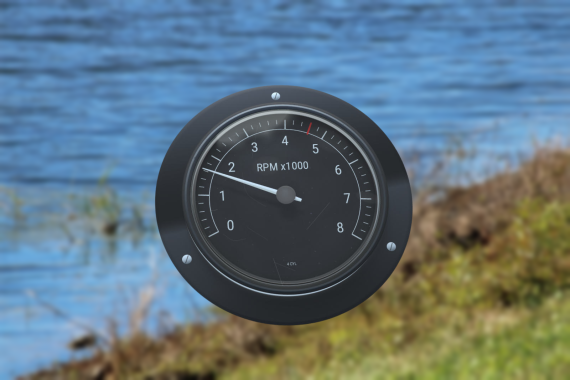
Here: 1600 (rpm)
